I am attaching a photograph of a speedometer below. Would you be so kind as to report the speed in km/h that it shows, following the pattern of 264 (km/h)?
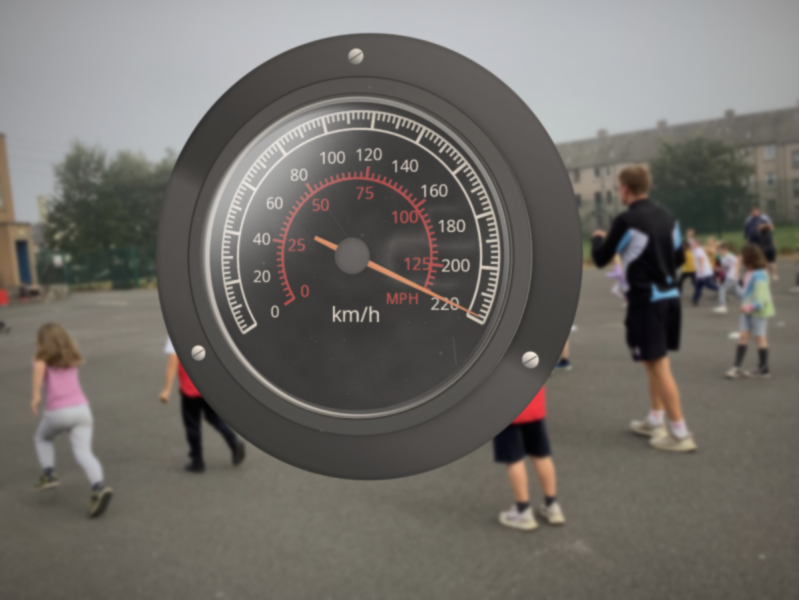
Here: 218 (km/h)
